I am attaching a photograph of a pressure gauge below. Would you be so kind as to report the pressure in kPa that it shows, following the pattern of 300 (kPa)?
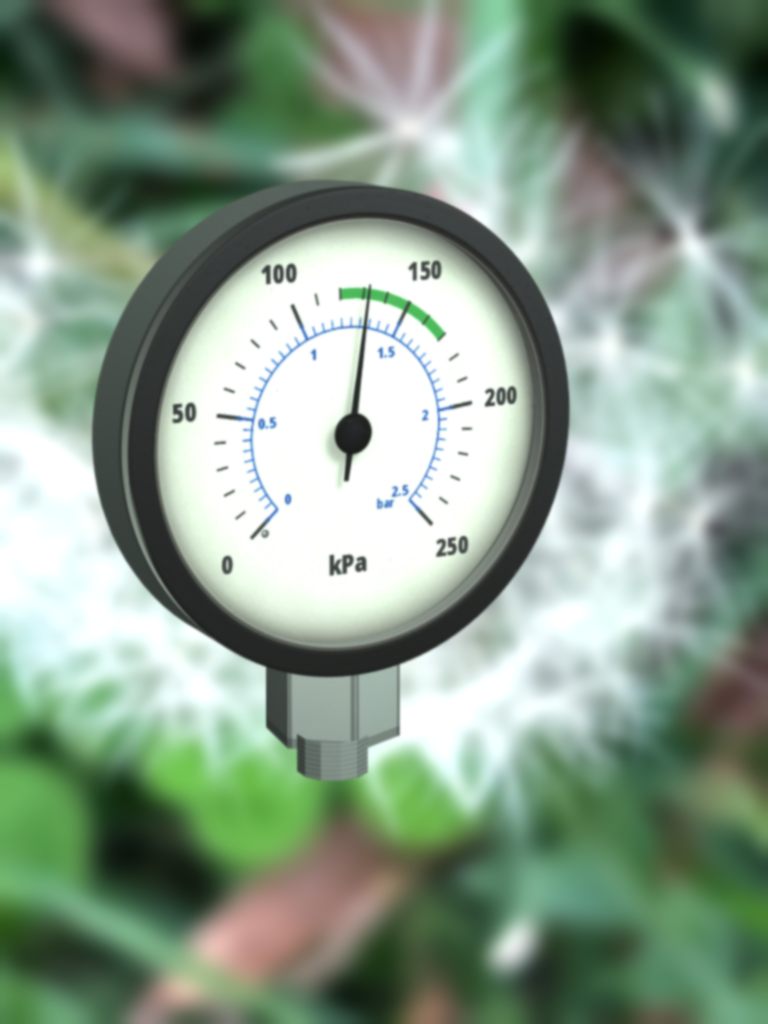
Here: 130 (kPa)
